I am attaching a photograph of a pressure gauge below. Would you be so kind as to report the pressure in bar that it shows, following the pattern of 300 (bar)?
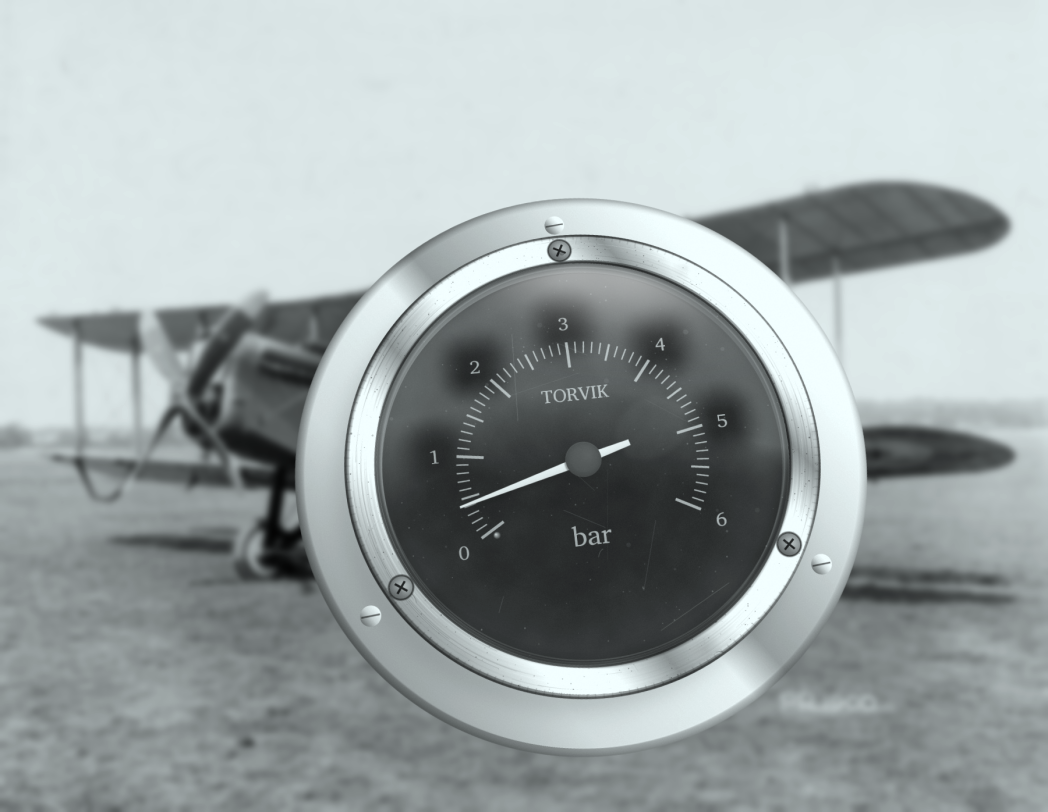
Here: 0.4 (bar)
